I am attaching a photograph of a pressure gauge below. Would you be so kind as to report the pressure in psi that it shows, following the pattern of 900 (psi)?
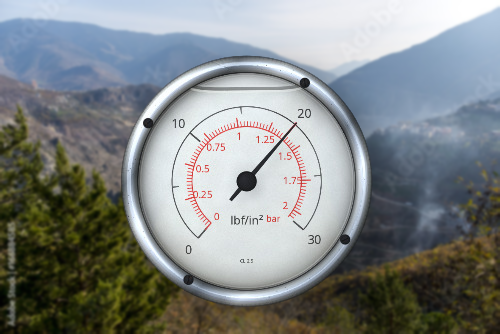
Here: 20 (psi)
